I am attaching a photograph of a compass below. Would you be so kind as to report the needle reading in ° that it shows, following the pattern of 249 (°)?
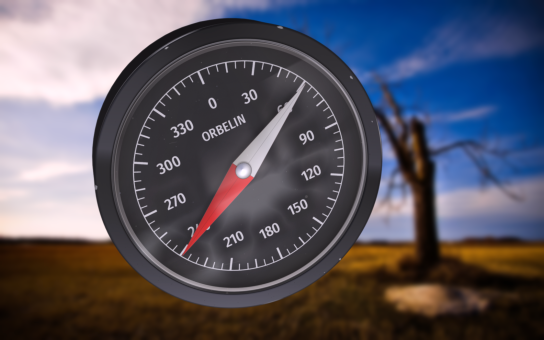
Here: 240 (°)
